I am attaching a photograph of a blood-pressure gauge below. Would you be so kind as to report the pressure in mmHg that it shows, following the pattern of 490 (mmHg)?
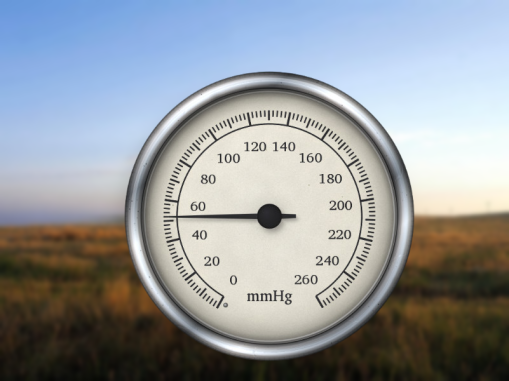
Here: 52 (mmHg)
